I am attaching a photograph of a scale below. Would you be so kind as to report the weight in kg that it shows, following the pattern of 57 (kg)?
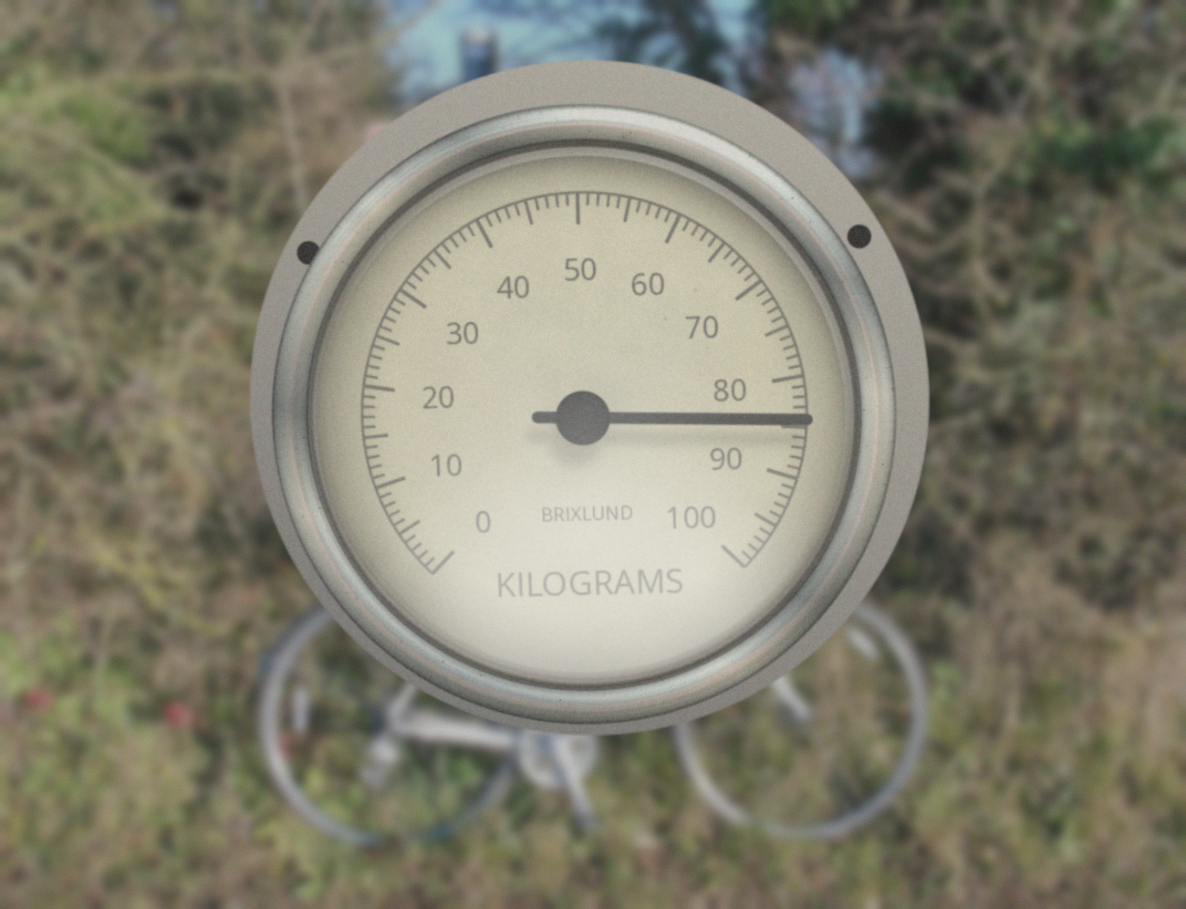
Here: 84 (kg)
